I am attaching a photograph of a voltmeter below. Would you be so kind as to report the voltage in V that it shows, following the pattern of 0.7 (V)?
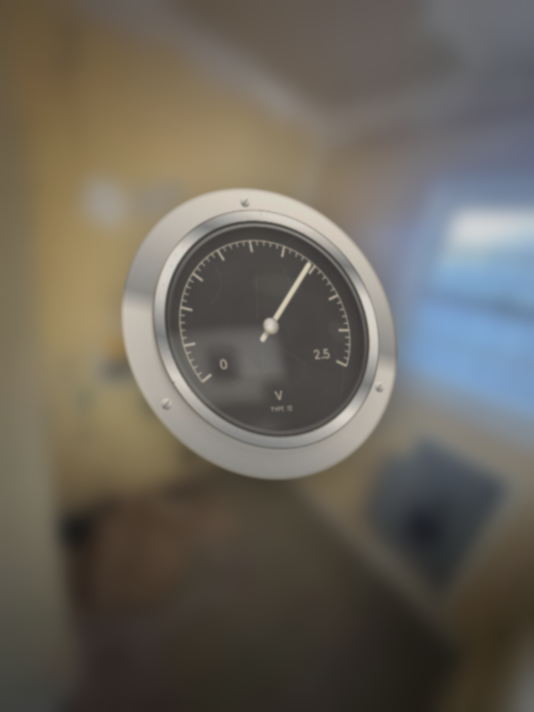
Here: 1.7 (V)
